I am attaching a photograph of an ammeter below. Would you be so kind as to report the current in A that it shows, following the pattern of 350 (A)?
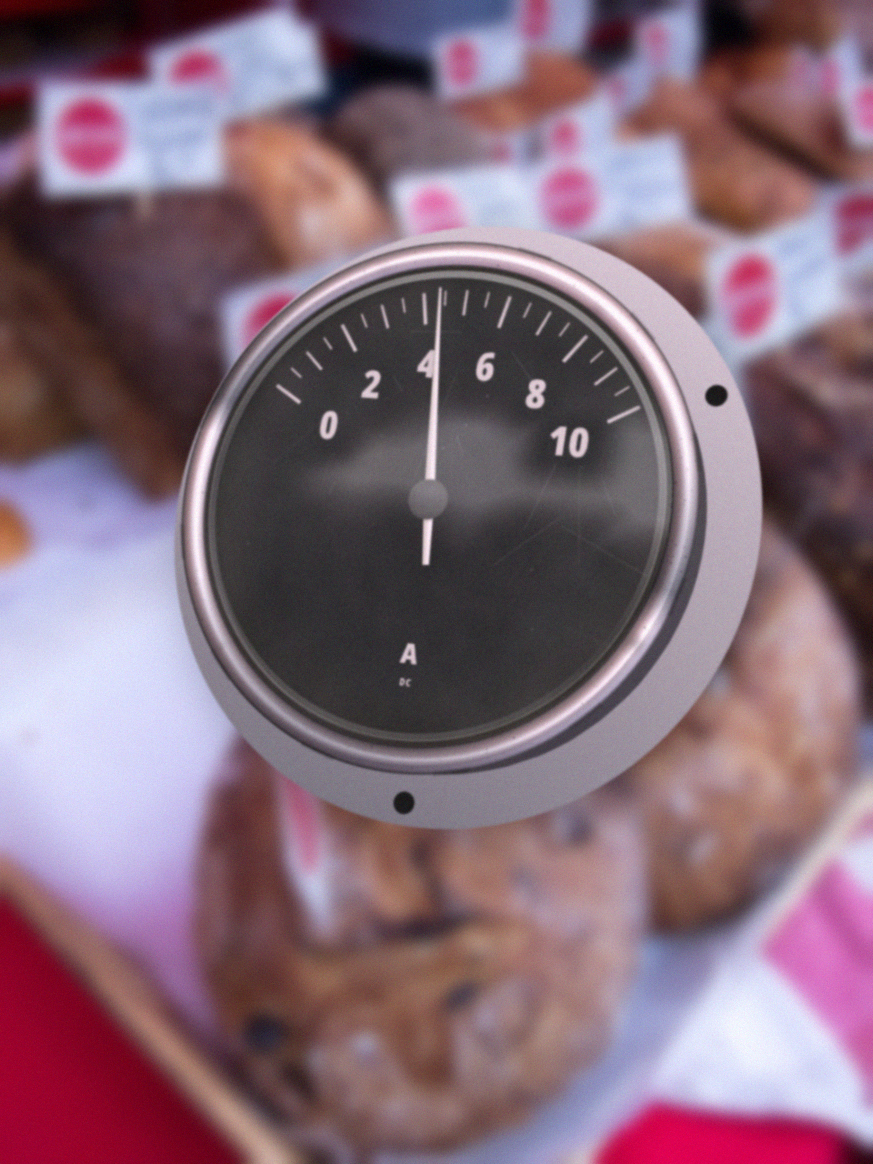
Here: 4.5 (A)
